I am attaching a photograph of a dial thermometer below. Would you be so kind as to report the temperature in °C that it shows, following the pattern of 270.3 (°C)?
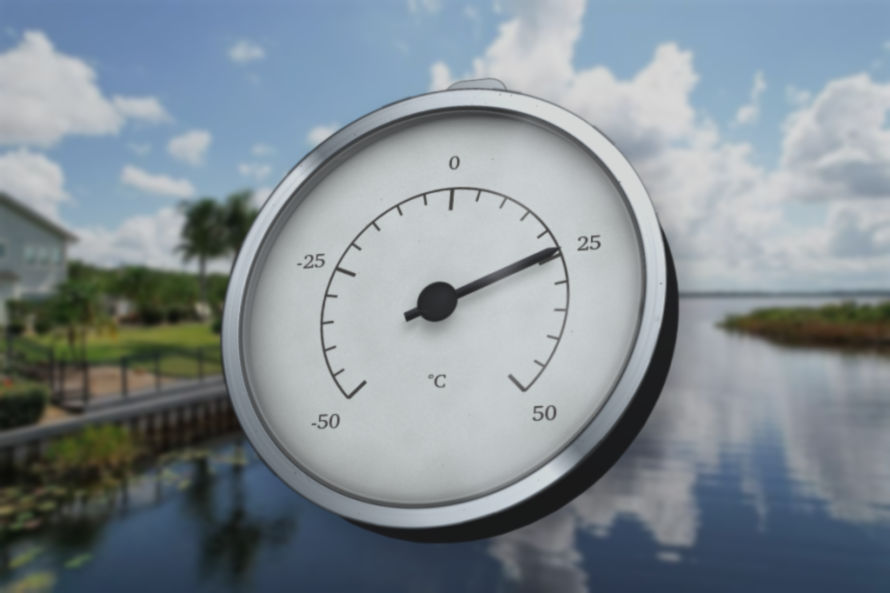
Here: 25 (°C)
